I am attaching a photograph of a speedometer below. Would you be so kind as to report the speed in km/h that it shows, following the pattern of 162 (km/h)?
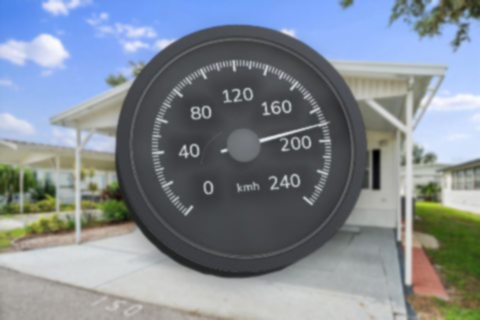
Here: 190 (km/h)
